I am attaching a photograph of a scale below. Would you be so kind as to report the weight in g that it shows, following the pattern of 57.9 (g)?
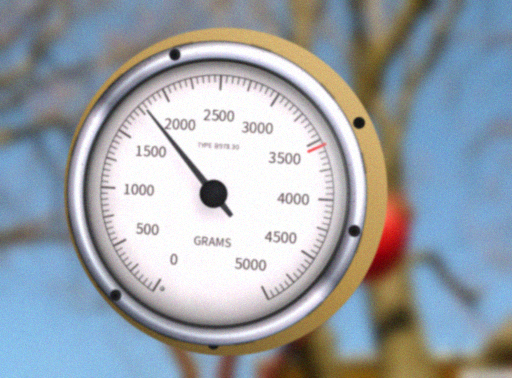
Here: 1800 (g)
